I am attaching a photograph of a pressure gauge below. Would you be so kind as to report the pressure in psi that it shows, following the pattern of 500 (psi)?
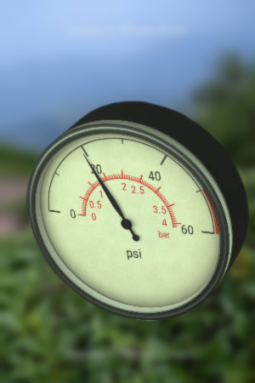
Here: 20 (psi)
